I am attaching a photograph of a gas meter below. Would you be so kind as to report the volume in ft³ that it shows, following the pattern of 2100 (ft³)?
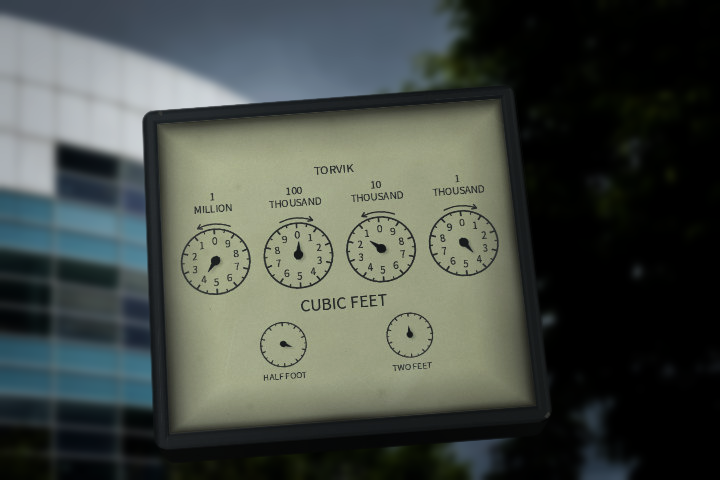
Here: 401400 (ft³)
